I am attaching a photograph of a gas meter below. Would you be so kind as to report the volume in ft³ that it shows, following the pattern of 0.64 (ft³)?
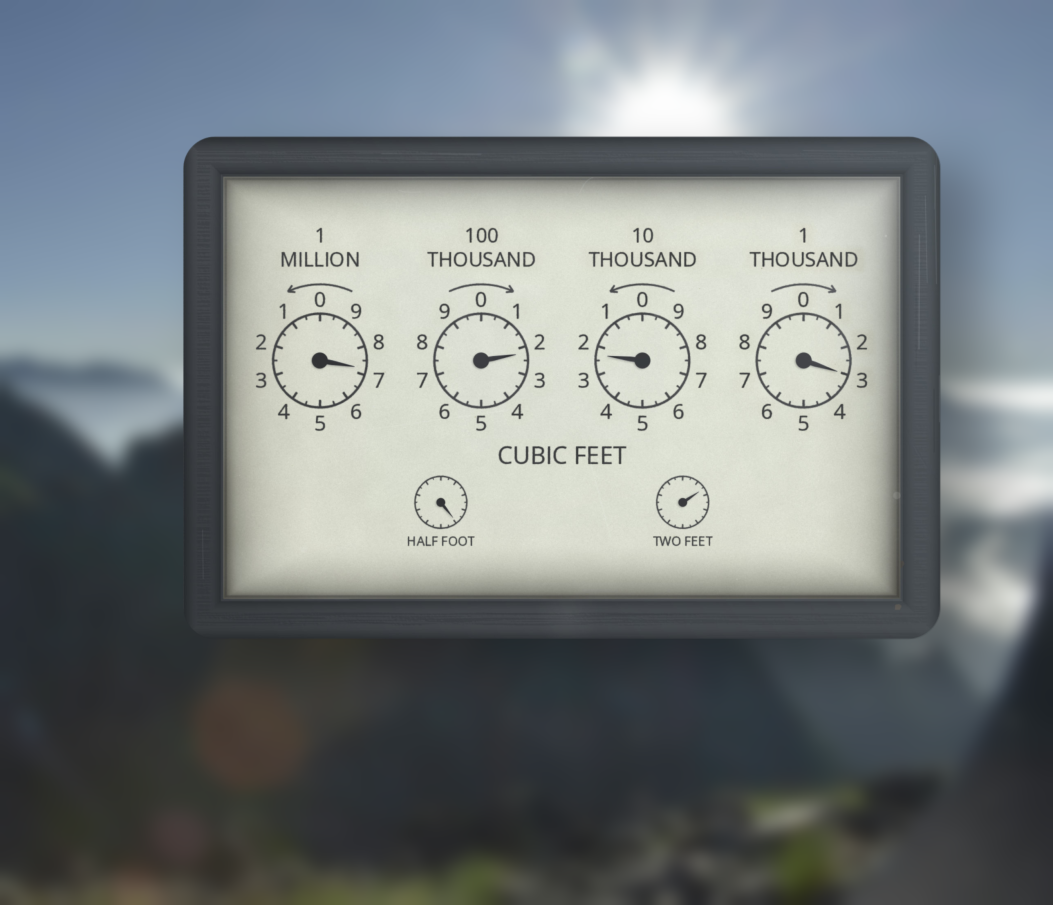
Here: 722300 (ft³)
